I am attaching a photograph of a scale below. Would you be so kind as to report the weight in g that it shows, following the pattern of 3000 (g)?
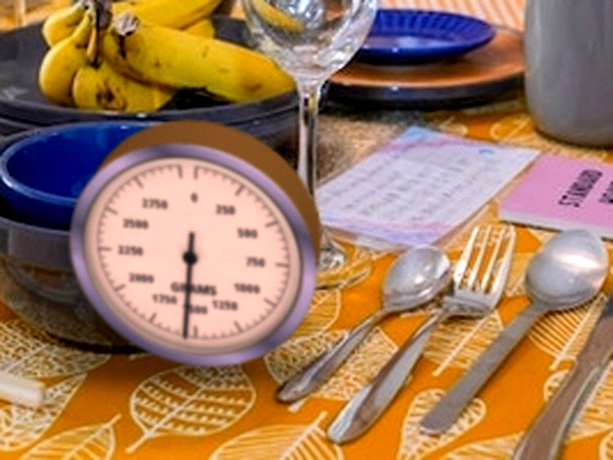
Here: 1550 (g)
